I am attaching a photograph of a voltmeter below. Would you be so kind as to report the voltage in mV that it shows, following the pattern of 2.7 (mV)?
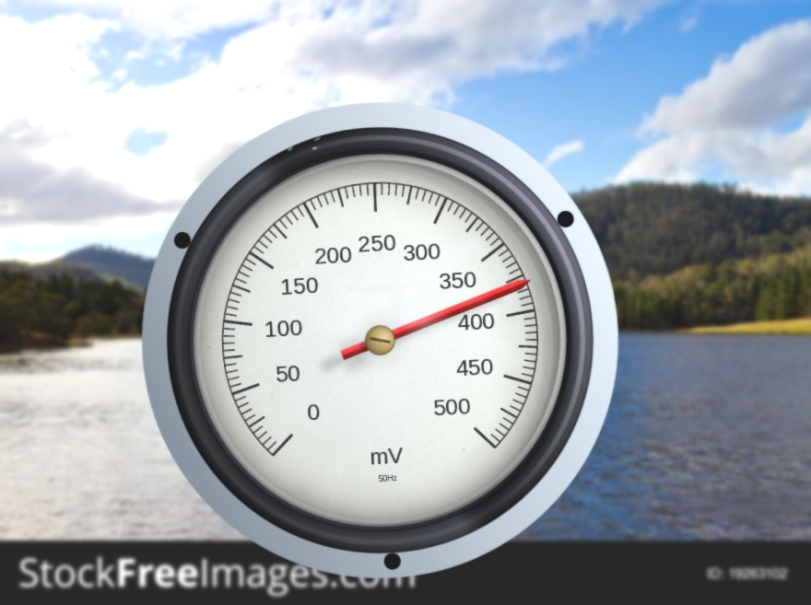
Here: 380 (mV)
